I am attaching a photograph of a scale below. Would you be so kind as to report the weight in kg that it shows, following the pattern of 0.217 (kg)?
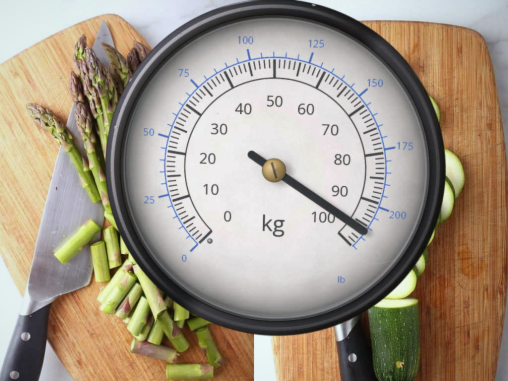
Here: 96 (kg)
